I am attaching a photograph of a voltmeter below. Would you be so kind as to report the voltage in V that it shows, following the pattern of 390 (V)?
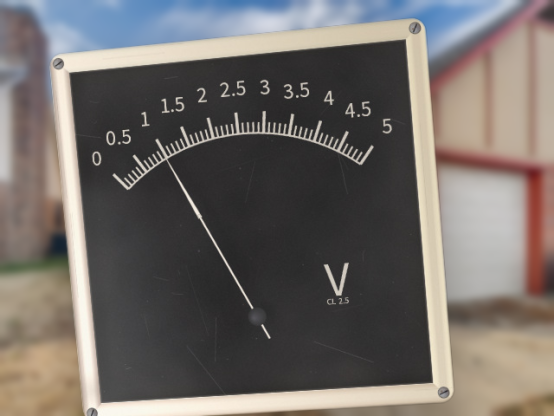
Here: 1 (V)
